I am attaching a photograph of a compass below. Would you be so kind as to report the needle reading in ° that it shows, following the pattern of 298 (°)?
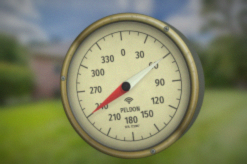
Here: 240 (°)
